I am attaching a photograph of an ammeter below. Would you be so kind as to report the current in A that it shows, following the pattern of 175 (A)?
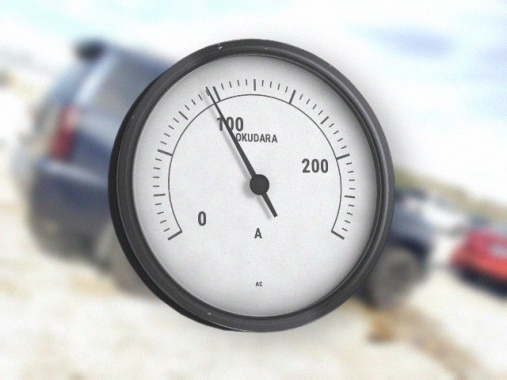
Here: 95 (A)
